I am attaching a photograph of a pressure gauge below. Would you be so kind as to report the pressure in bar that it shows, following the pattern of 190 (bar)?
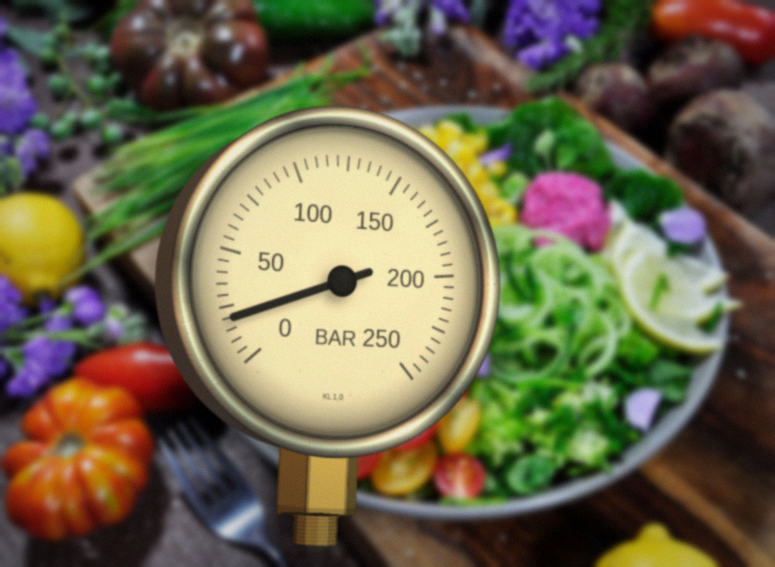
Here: 20 (bar)
